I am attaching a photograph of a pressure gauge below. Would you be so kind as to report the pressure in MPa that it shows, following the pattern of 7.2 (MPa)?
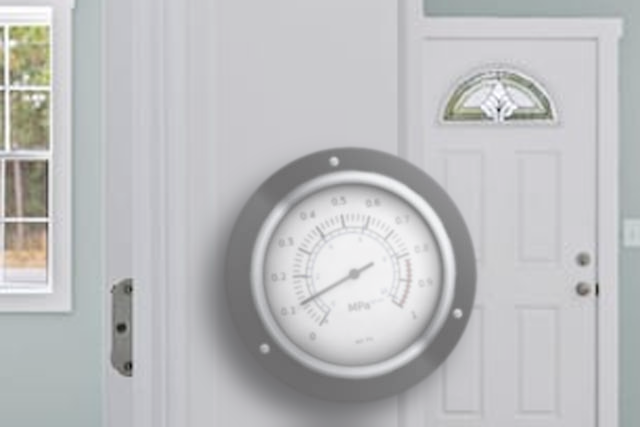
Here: 0.1 (MPa)
